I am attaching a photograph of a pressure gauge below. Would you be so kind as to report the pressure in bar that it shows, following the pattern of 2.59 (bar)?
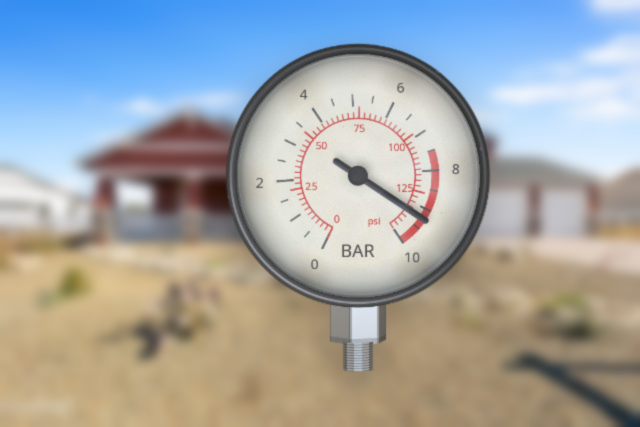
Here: 9.25 (bar)
